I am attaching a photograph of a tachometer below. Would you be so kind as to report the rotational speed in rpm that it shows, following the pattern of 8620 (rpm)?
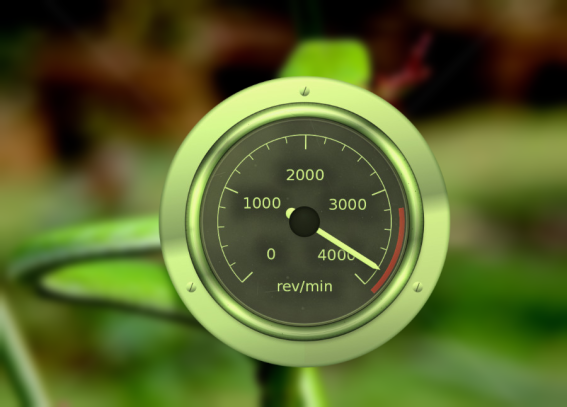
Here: 3800 (rpm)
